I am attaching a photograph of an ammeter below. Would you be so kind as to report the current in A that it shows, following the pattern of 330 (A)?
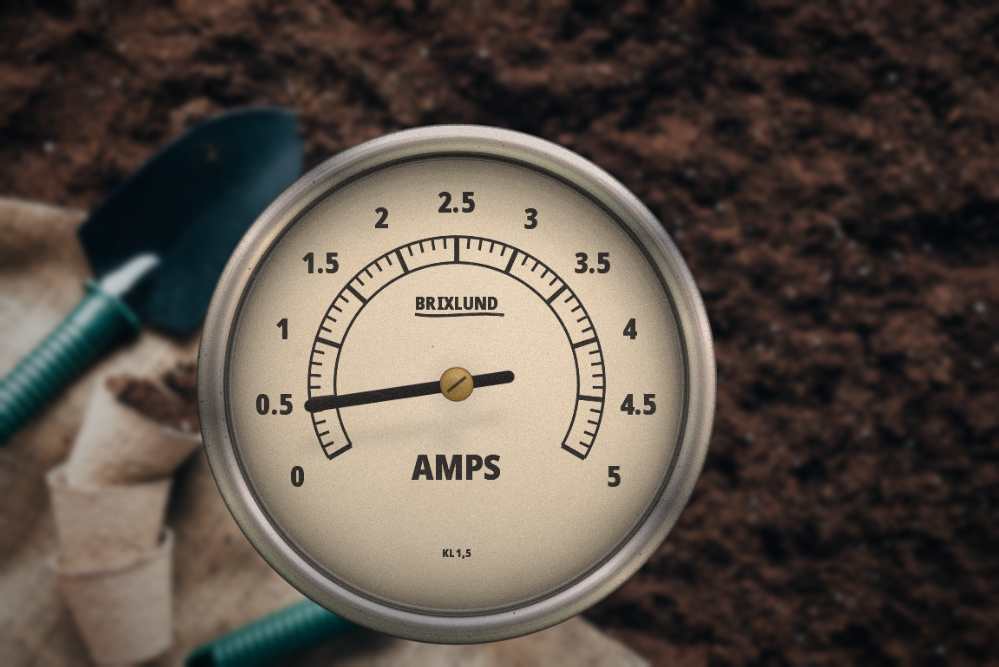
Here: 0.45 (A)
